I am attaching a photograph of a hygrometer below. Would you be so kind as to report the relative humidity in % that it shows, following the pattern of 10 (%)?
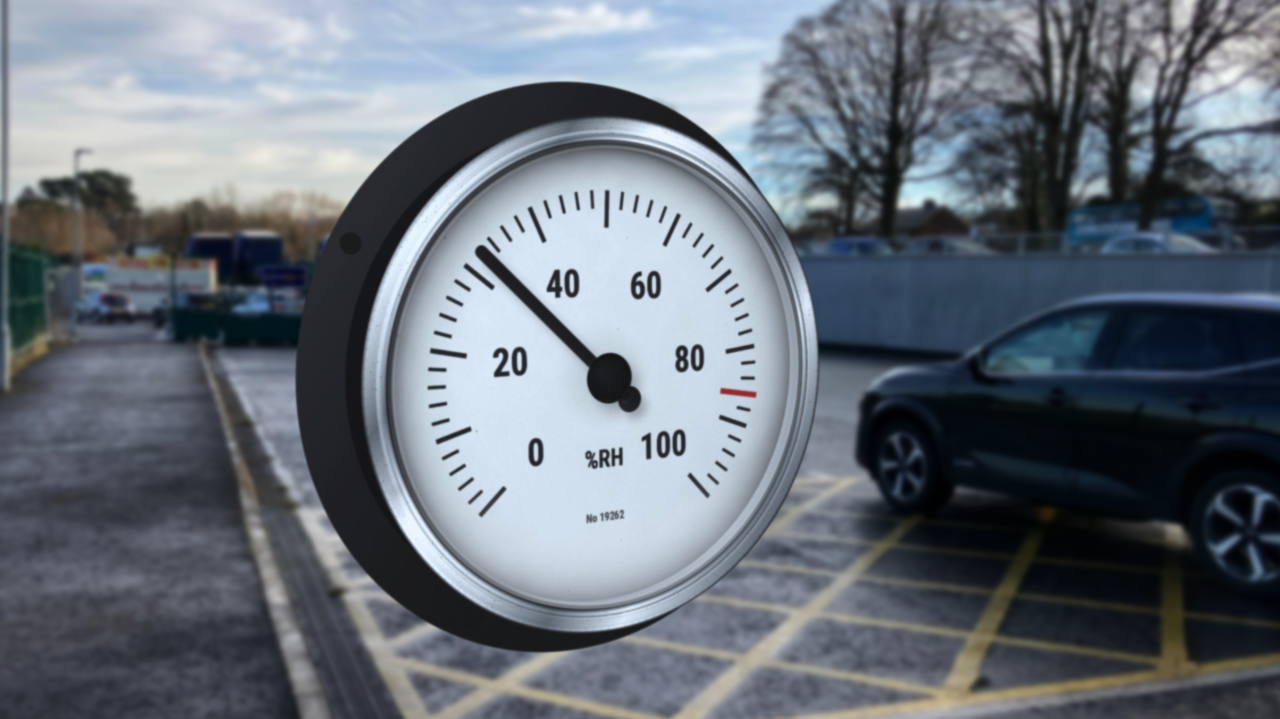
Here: 32 (%)
